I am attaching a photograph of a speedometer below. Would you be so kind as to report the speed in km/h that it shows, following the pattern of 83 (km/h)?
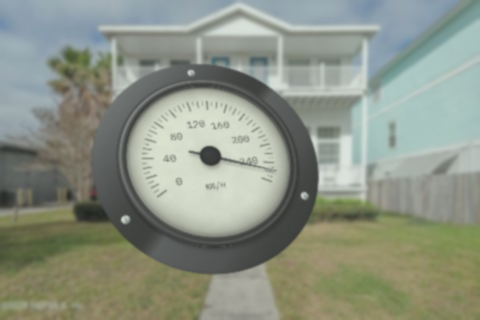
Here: 250 (km/h)
